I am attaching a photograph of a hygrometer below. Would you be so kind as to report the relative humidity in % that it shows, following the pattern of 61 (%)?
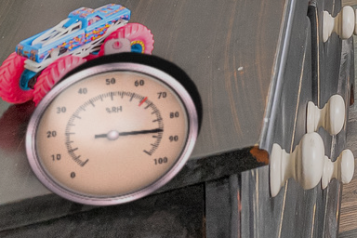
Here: 85 (%)
